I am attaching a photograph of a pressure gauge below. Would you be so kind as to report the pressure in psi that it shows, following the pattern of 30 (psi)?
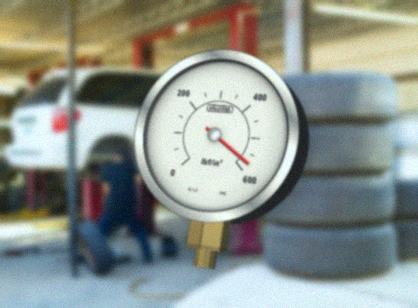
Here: 575 (psi)
